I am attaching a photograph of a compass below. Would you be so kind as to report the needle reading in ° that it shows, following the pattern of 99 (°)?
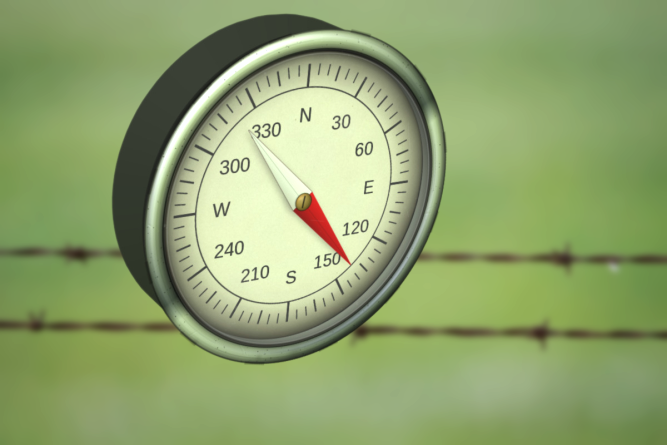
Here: 140 (°)
